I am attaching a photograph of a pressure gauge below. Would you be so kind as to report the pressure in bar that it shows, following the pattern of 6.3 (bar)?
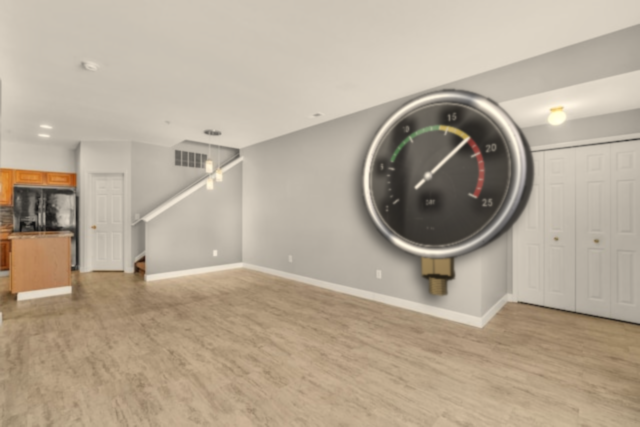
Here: 18 (bar)
